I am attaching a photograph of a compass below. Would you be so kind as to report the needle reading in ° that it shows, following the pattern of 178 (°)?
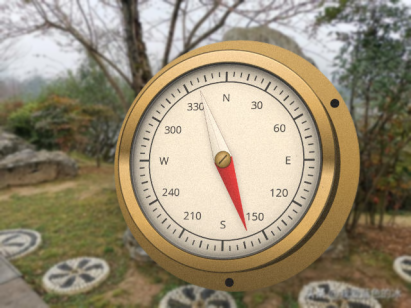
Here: 160 (°)
